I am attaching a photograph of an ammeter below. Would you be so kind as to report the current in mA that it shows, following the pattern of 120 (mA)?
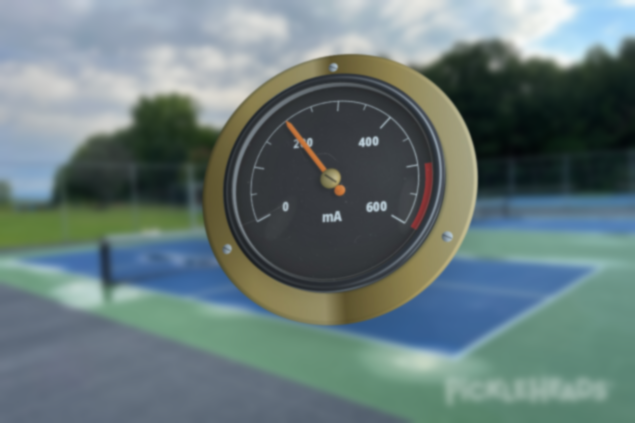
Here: 200 (mA)
